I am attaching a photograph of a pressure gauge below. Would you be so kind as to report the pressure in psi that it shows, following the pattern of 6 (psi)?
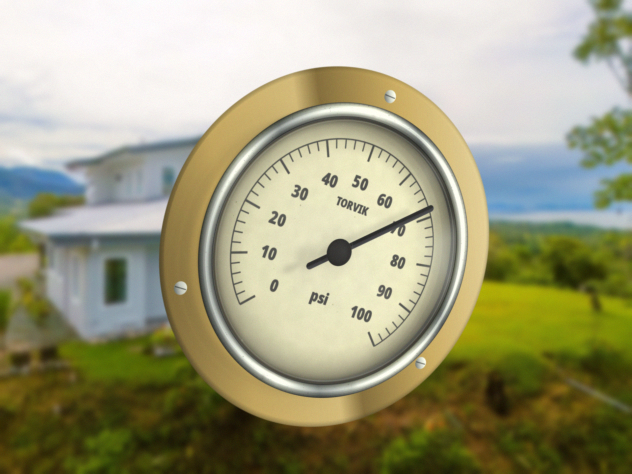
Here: 68 (psi)
